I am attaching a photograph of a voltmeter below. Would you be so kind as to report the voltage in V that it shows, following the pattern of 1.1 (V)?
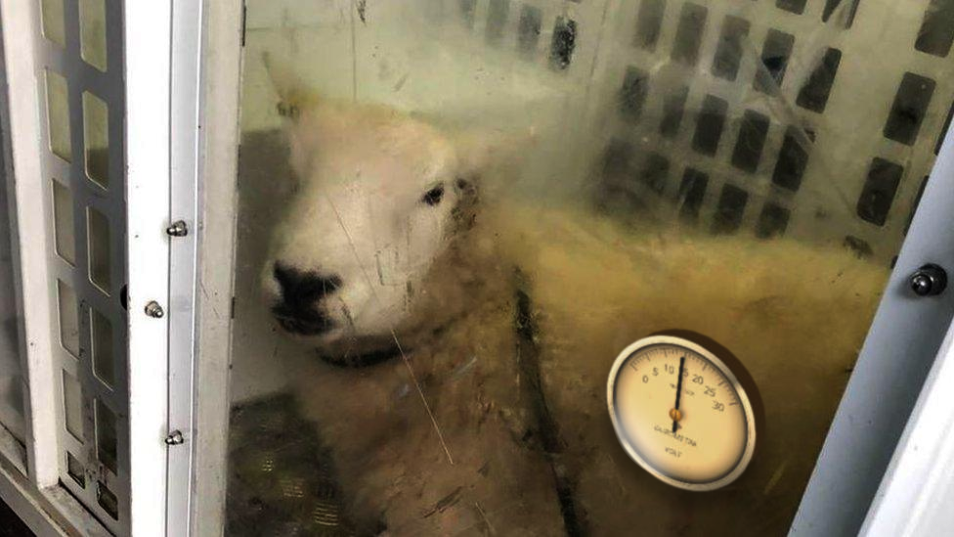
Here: 15 (V)
